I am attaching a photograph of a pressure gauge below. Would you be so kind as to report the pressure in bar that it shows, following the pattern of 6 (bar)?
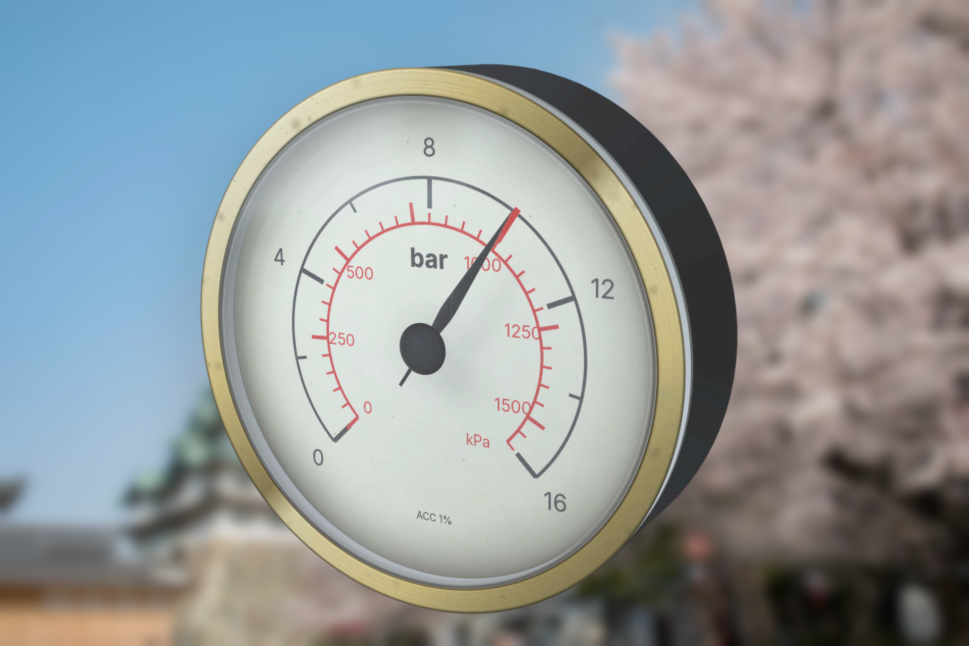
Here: 10 (bar)
